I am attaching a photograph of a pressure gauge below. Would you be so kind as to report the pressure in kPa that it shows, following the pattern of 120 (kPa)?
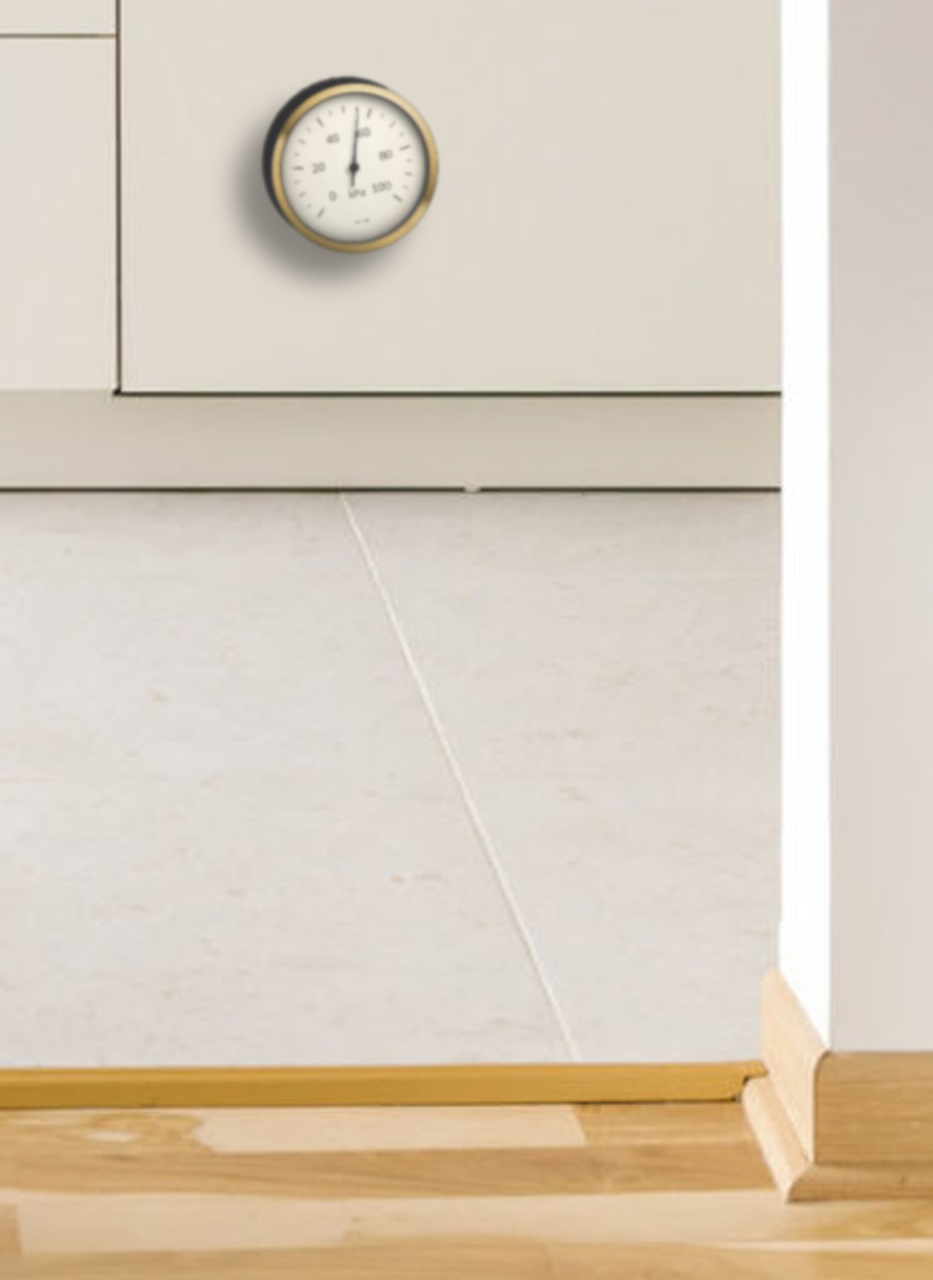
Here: 55 (kPa)
